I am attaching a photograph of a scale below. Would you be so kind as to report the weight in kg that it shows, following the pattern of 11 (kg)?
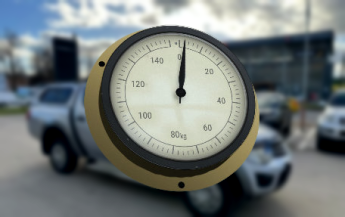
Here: 2 (kg)
